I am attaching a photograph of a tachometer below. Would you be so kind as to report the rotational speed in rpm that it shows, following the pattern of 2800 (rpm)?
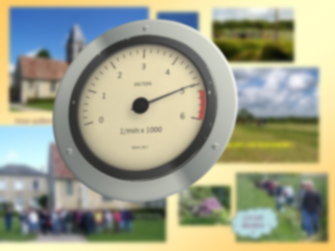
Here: 5000 (rpm)
